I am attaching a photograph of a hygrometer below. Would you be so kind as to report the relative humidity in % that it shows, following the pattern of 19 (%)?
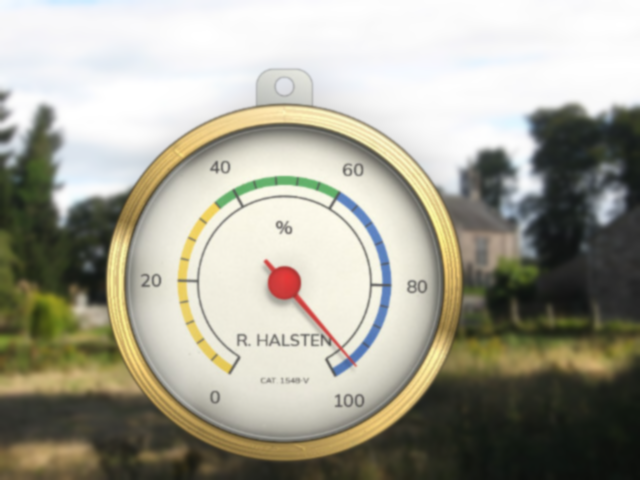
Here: 96 (%)
